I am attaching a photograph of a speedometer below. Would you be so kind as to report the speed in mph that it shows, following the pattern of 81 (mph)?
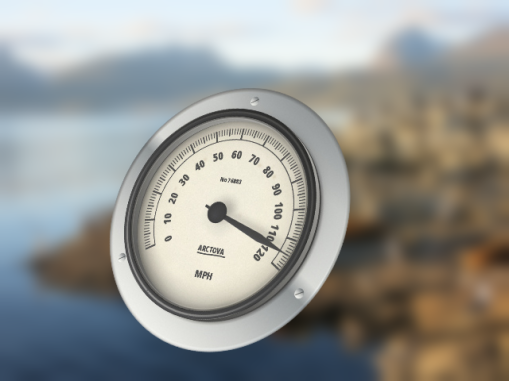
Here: 115 (mph)
